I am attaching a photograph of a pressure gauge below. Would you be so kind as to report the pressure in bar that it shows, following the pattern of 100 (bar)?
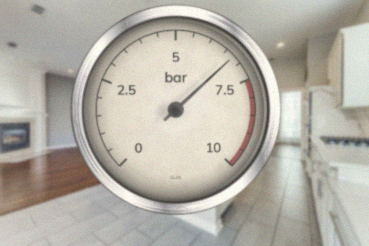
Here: 6.75 (bar)
